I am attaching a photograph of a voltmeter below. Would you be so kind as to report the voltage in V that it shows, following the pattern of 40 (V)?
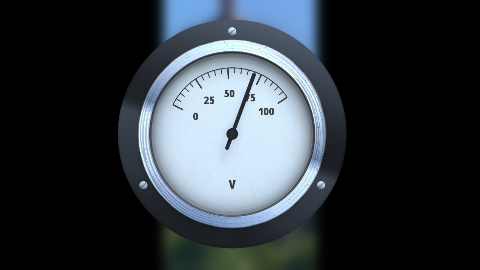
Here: 70 (V)
